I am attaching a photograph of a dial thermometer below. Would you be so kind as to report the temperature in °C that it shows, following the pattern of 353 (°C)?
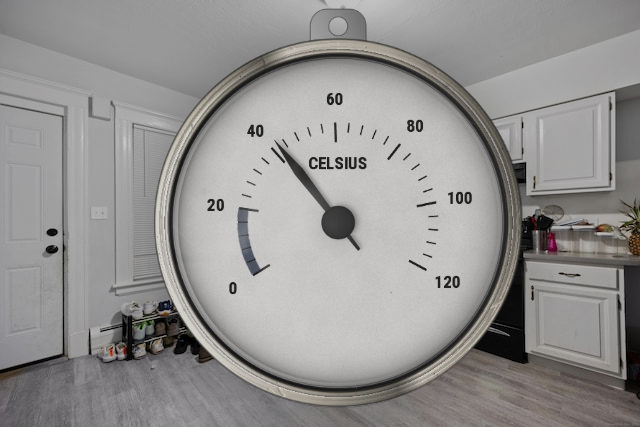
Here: 42 (°C)
